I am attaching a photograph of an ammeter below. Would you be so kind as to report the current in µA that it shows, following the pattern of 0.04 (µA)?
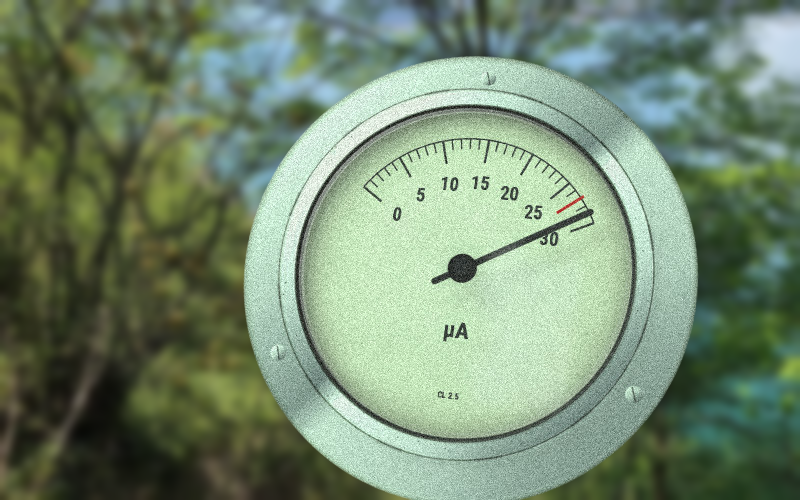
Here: 29 (µA)
